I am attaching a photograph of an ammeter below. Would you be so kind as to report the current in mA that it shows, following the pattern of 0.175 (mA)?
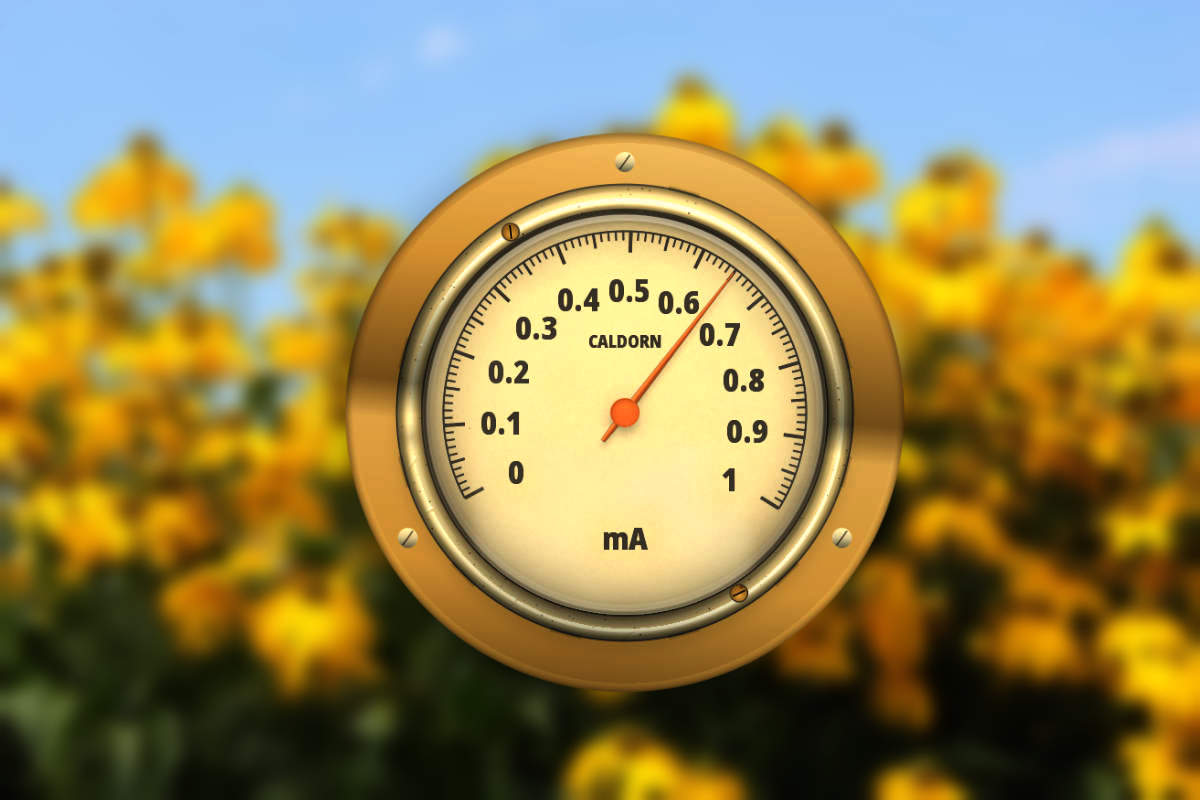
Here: 0.65 (mA)
